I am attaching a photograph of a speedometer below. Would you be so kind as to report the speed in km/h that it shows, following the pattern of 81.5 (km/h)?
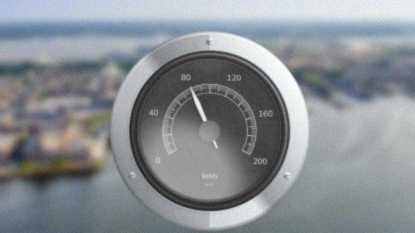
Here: 80 (km/h)
